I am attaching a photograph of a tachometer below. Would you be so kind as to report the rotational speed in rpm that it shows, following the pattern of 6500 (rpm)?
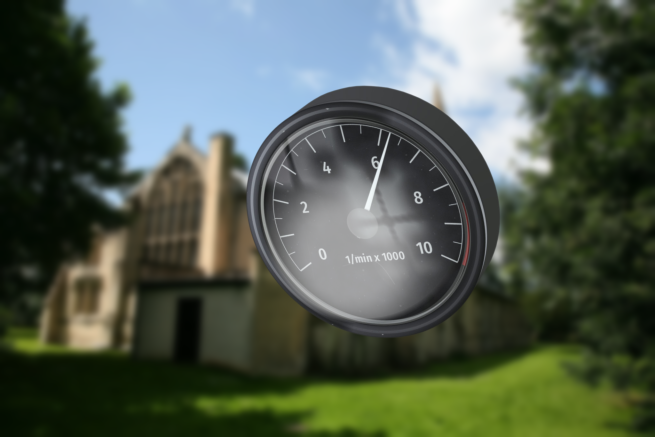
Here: 6250 (rpm)
